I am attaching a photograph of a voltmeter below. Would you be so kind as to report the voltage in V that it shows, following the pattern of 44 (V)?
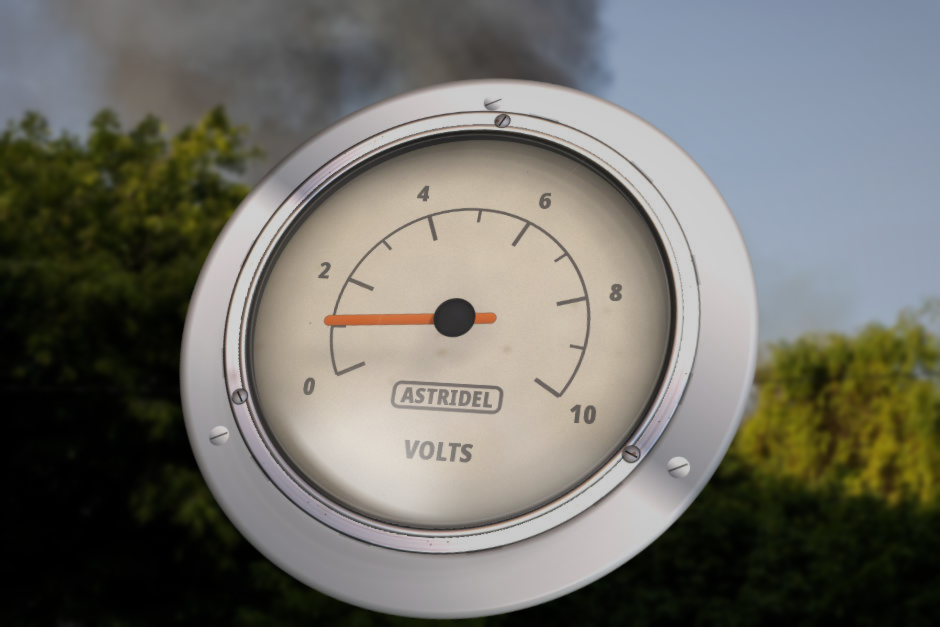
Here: 1 (V)
